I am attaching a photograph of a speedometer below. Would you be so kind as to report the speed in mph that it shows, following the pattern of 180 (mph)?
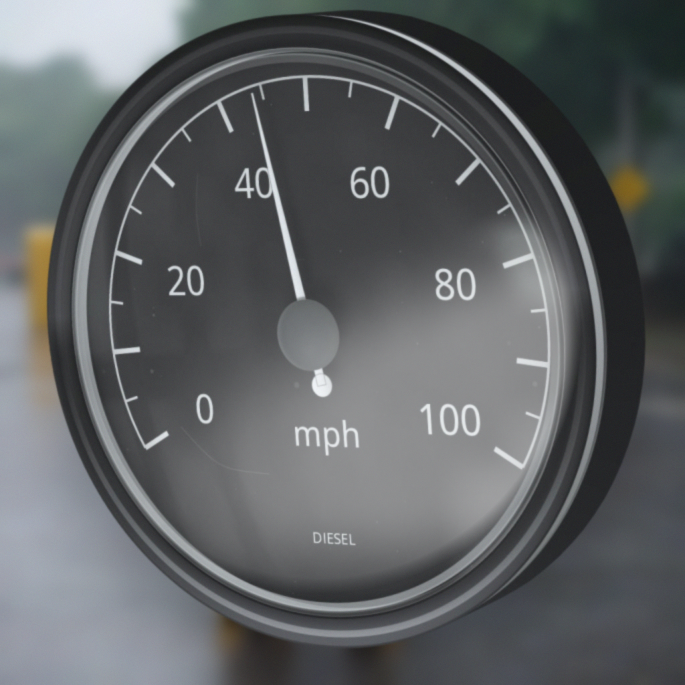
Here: 45 (mph)
